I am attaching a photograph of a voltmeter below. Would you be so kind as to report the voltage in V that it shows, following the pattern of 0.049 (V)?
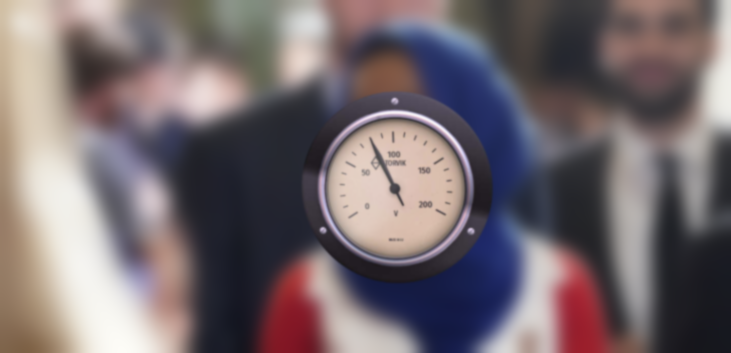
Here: 80 (V)
